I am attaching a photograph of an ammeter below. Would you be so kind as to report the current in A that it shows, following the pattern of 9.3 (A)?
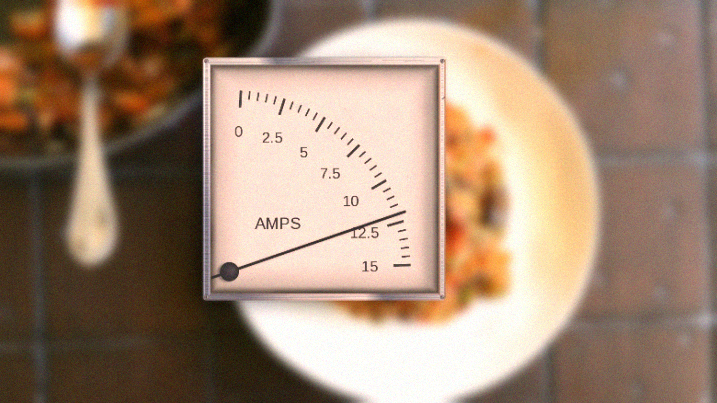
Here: 12 (A)
